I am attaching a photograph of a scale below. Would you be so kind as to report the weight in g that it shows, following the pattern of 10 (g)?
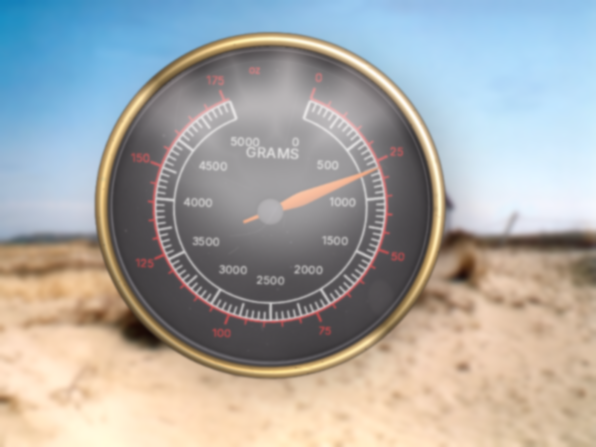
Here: 750 (g)
